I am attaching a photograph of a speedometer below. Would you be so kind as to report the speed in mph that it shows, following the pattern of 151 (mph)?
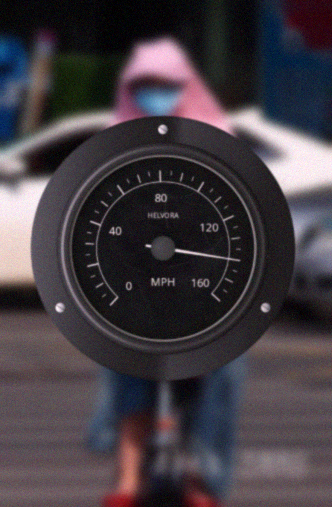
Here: 140 (mph)
